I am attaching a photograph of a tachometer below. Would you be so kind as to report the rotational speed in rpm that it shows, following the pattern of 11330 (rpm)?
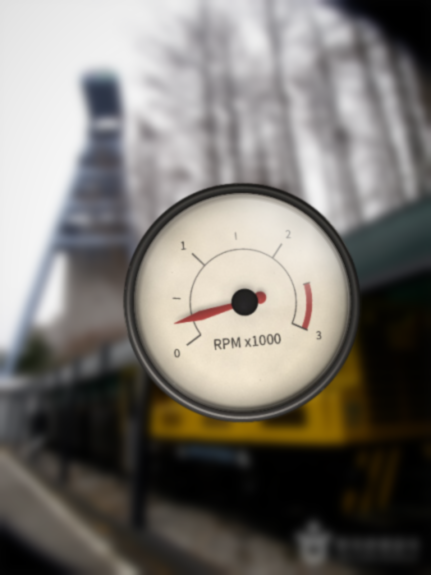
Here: 250 (rpm)
